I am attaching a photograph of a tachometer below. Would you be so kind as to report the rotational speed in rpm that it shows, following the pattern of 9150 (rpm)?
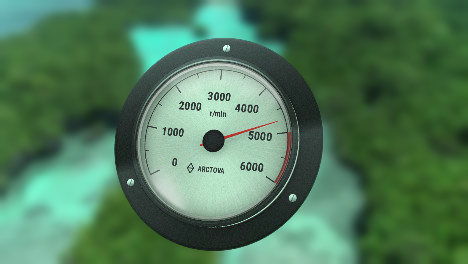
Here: 4750 (rpm)
